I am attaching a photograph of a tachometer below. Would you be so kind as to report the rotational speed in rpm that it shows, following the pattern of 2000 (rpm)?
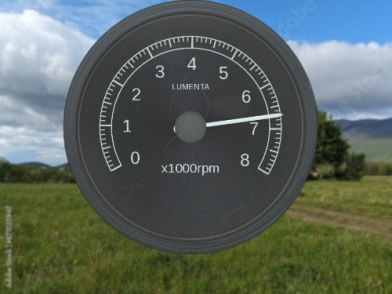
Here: 6700 (rpm)
